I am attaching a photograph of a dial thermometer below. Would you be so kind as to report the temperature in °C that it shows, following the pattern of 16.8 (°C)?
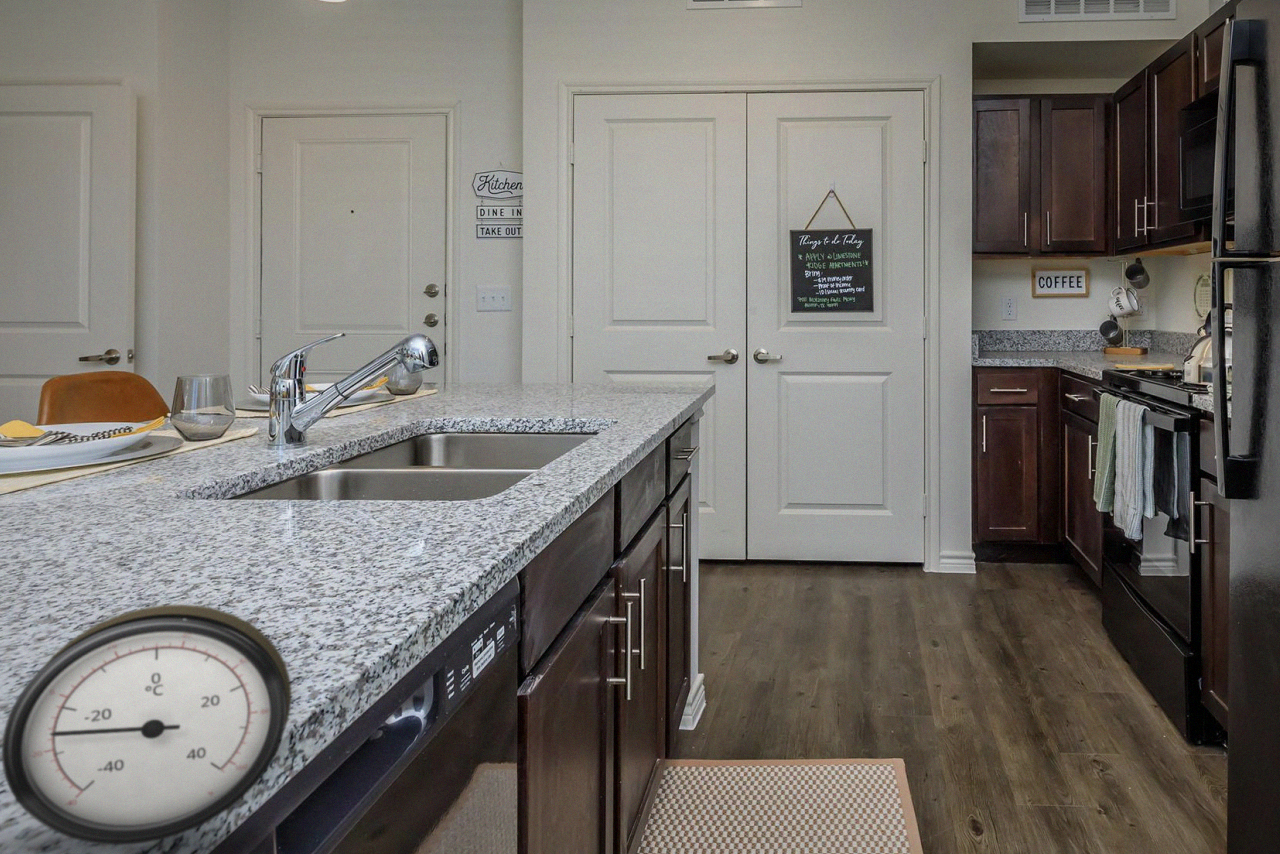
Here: -25 (°C)
